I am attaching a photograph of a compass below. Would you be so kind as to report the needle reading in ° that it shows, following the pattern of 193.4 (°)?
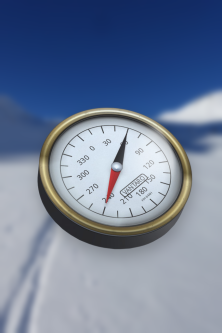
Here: 240 (°)
